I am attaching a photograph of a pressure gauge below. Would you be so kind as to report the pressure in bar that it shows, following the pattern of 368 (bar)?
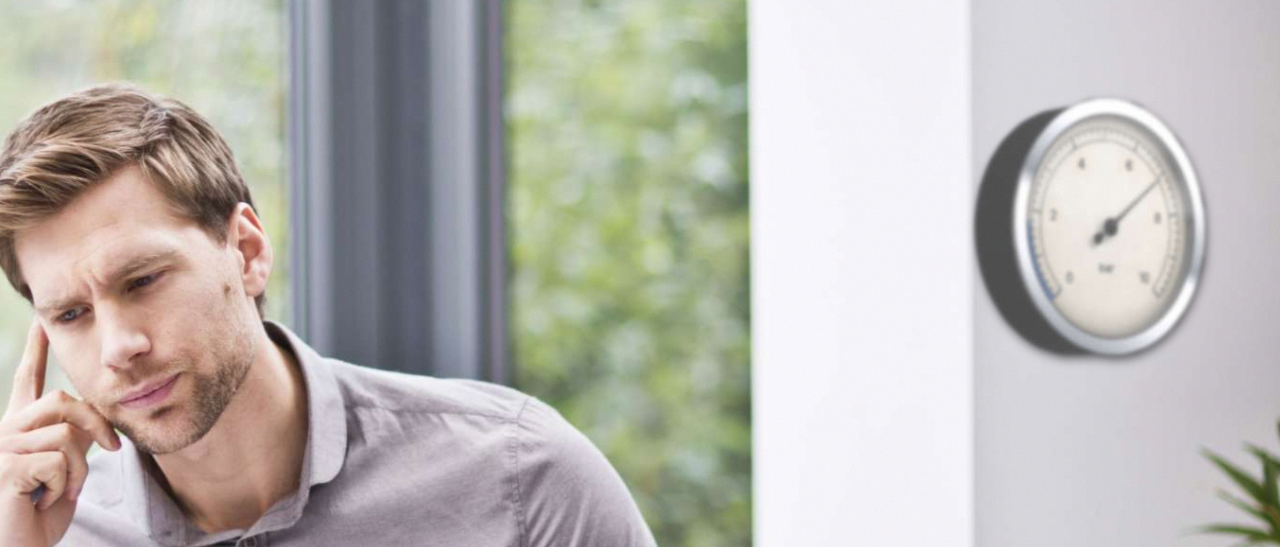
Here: 7 (bar)
